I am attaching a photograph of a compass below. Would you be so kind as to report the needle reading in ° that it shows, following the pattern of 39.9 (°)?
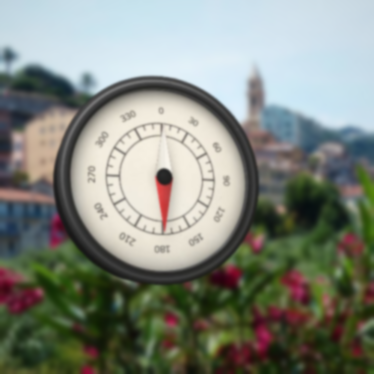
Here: 180 (°)
